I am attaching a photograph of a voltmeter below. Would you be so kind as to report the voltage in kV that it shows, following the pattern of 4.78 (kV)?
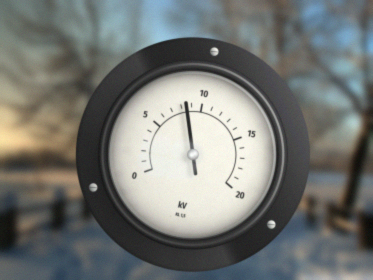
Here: 8.5 (kV)
